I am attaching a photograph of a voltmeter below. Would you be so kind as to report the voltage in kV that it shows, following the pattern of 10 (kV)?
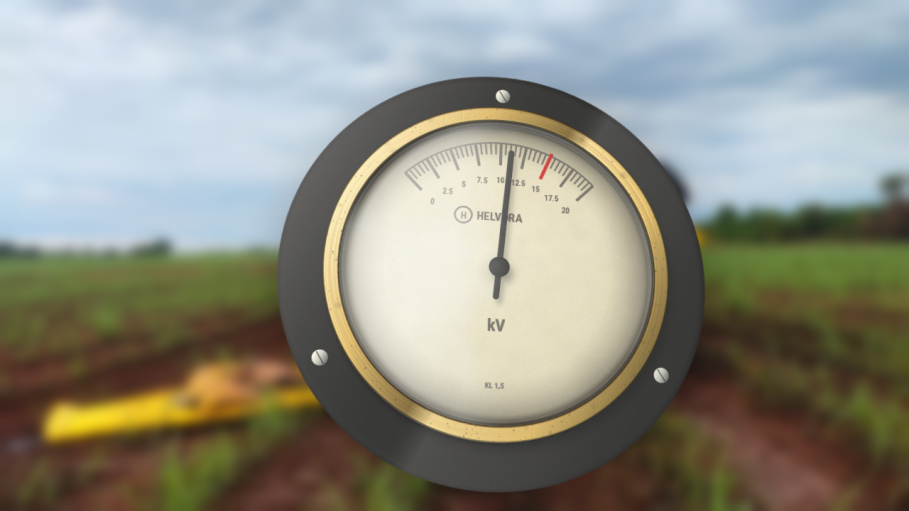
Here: 11 (kV)
